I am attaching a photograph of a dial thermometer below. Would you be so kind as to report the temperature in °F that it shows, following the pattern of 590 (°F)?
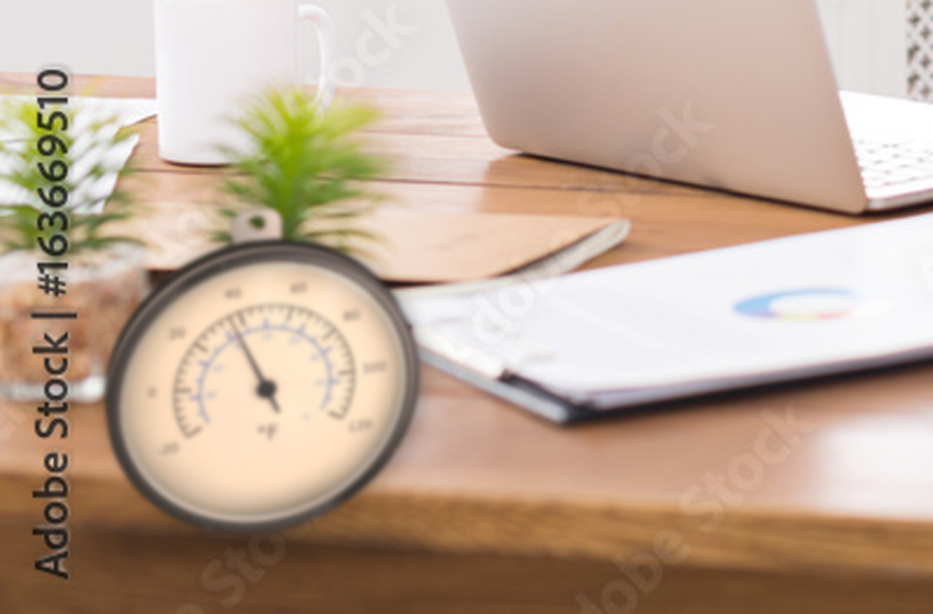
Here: 36 (°F)
